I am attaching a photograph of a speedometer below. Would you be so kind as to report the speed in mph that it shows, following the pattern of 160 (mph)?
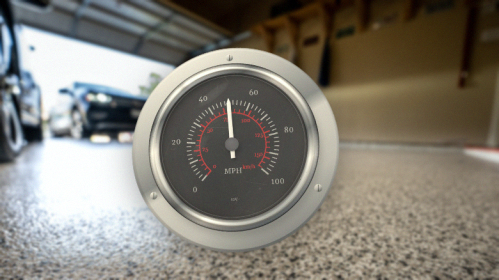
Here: 50 (mph)
